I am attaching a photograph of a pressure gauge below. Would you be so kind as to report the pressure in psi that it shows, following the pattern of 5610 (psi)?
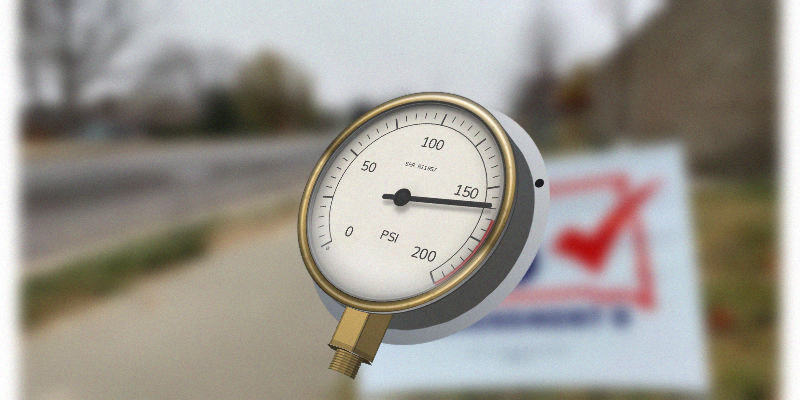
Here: 160 (psi)
